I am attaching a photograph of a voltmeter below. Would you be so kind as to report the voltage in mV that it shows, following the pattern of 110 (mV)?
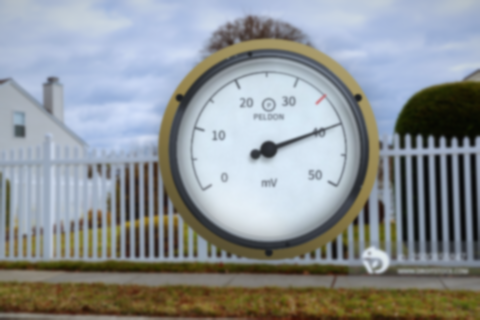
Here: 40 (mV)
